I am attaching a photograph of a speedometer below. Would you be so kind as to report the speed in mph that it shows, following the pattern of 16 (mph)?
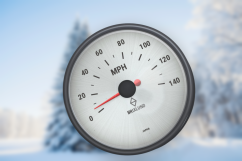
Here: 5 (mph)
